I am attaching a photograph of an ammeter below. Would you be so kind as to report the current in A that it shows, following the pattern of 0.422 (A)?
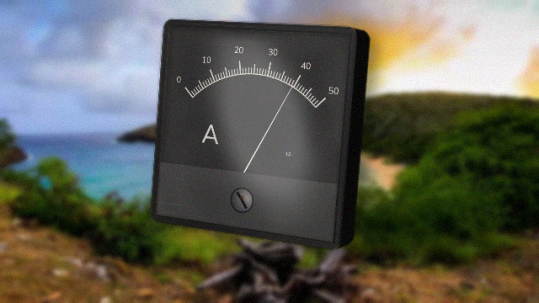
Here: 40 (A)
